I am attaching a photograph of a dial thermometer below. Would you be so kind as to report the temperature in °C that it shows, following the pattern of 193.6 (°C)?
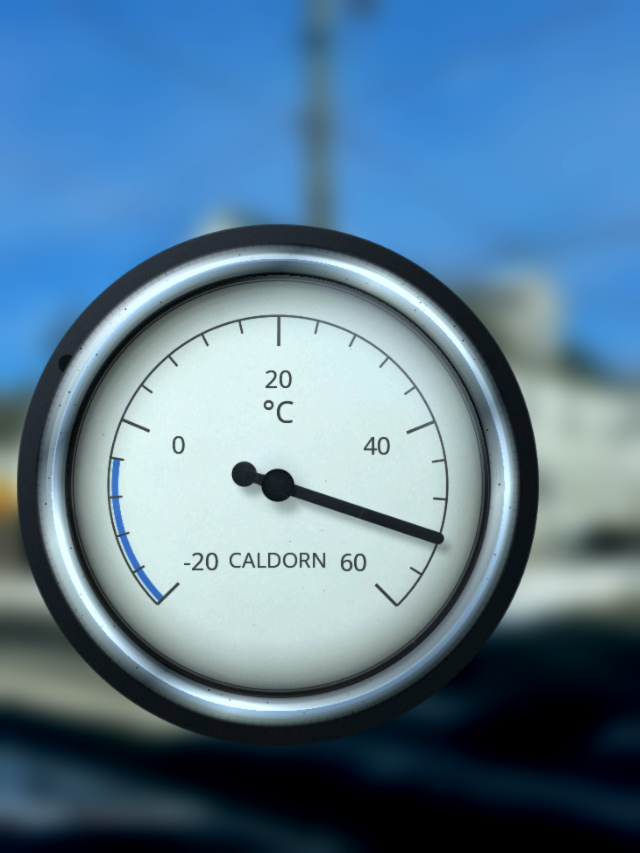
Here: 52 (°C)
